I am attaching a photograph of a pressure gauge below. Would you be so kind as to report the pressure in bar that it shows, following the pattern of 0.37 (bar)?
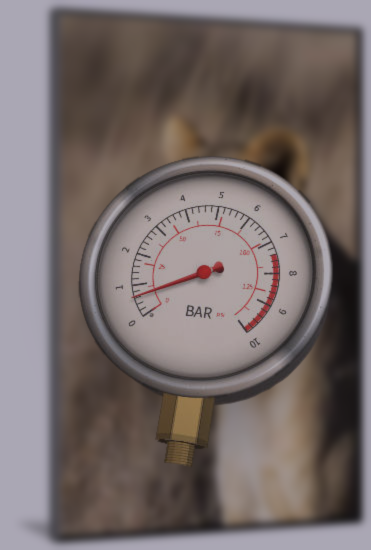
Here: 0.6 (bar)
